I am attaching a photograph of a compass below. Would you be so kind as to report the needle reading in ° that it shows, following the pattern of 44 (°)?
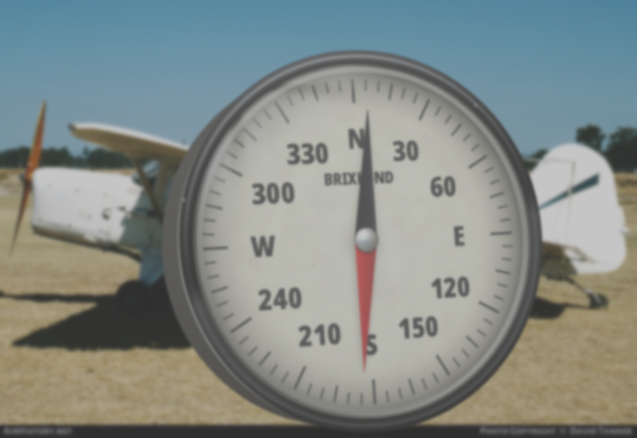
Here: 185 (°)
